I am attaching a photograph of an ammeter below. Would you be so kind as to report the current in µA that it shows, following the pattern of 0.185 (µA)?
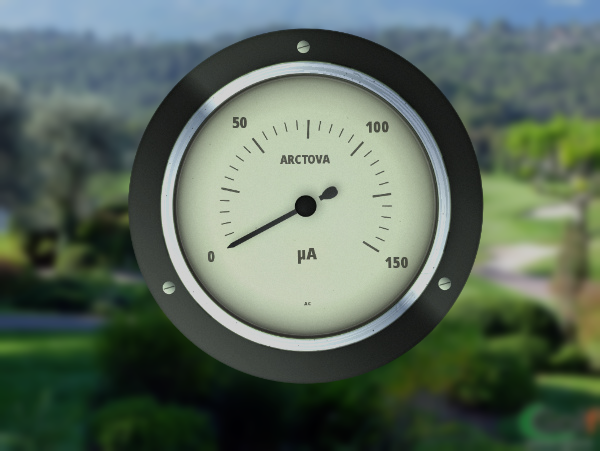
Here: 0 (µA)
